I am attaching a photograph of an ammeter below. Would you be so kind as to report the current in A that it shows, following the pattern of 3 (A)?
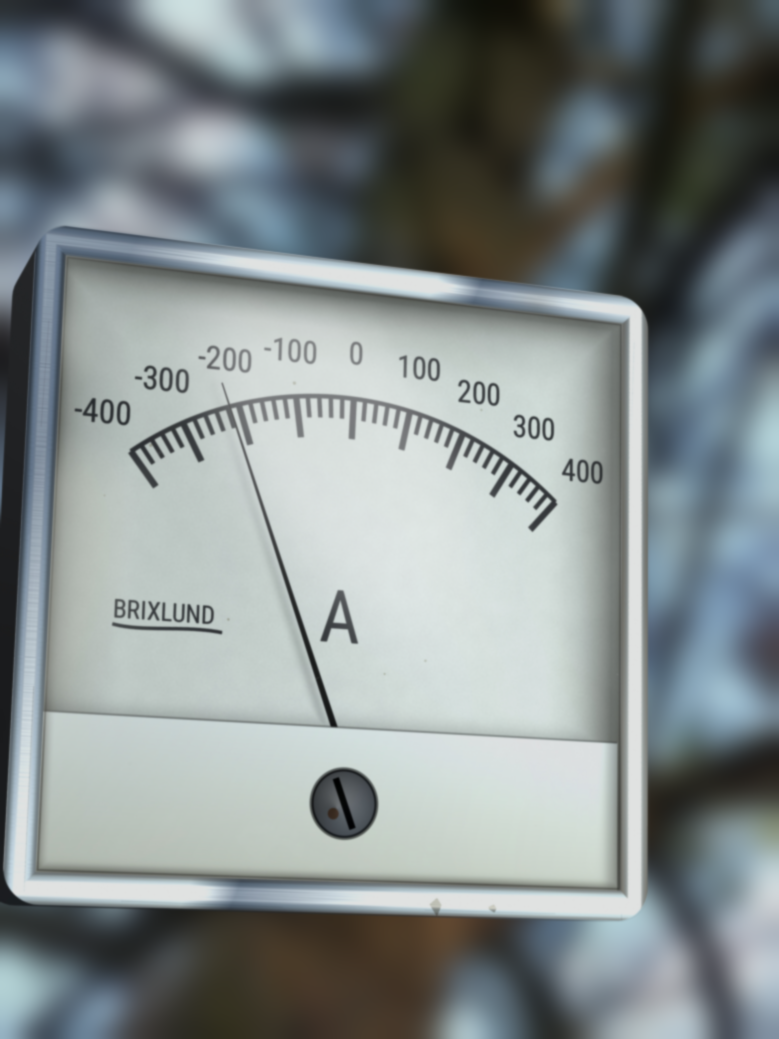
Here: -220 (A)
